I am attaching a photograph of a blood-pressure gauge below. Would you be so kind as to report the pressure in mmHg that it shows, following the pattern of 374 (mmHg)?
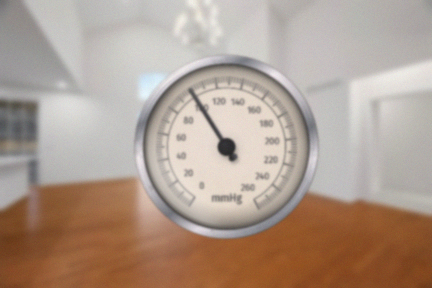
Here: 100 (mmHg)
